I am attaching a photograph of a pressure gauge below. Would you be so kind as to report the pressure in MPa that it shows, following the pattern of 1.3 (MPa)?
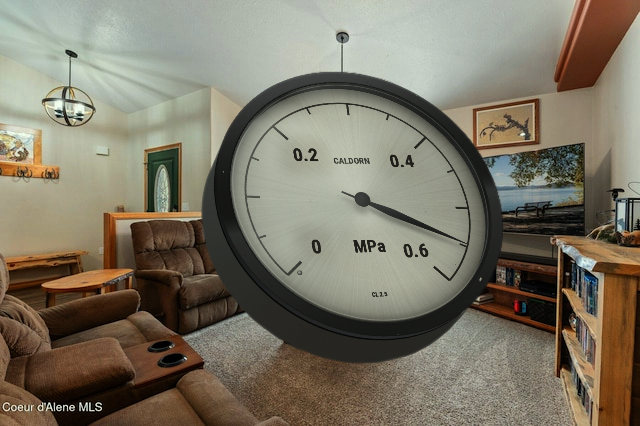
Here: 0.55 (MPa)
